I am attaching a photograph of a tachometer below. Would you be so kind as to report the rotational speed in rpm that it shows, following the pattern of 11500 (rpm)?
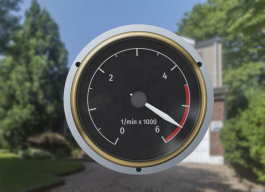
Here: 5500 (rpm)
